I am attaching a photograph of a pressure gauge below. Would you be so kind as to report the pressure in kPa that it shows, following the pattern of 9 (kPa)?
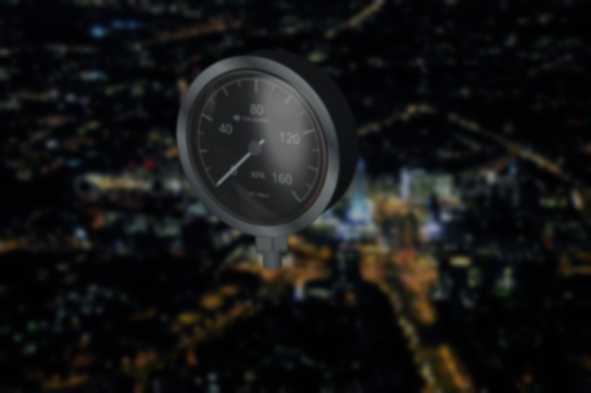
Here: 0 (kPa)
